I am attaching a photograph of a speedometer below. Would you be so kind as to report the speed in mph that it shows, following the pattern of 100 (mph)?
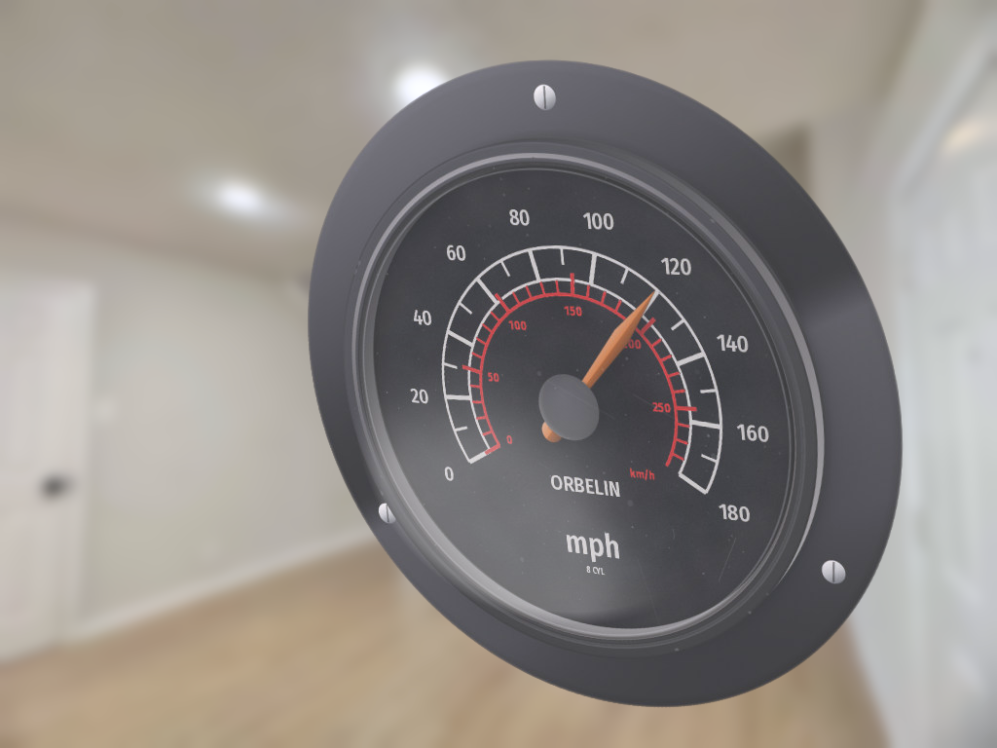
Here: 120 (mph)
